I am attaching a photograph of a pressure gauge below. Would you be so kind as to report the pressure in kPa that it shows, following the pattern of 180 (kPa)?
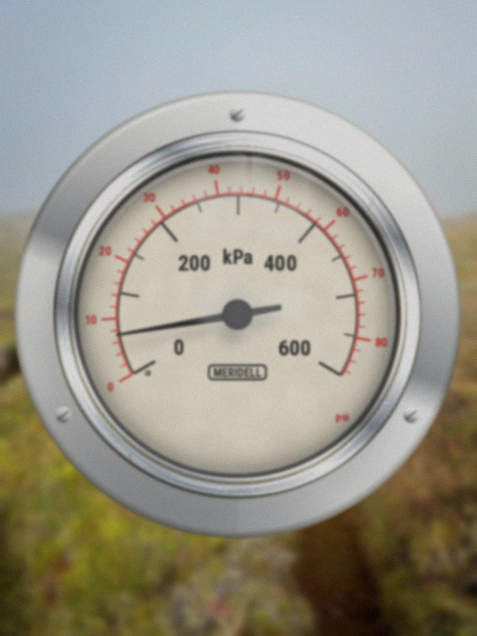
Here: 50 (kPa)
